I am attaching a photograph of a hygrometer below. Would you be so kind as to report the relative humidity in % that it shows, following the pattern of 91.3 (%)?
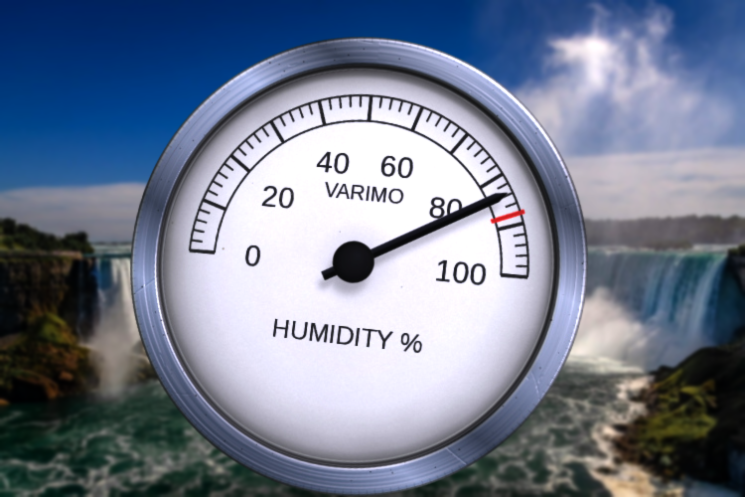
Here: 84 (%)
